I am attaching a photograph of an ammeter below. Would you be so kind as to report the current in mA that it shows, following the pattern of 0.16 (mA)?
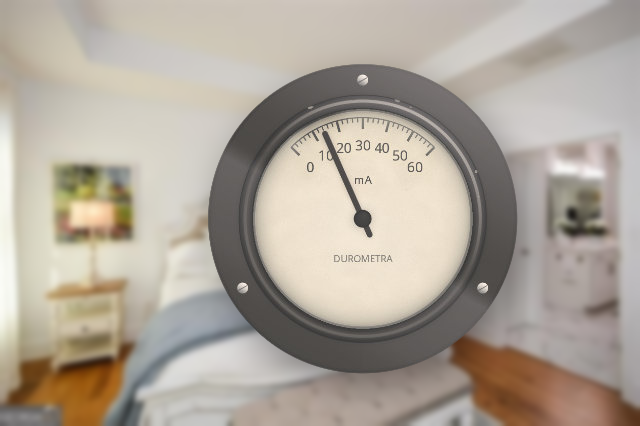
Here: 14 (mA)
